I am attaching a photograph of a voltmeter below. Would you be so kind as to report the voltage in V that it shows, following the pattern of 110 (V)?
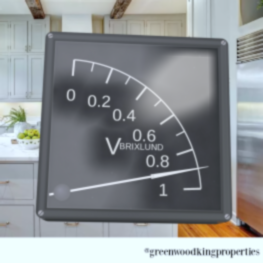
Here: 0.9 (V)
